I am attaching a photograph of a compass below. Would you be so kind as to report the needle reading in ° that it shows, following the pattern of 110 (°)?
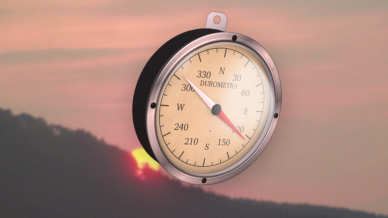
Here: 125 (°)
